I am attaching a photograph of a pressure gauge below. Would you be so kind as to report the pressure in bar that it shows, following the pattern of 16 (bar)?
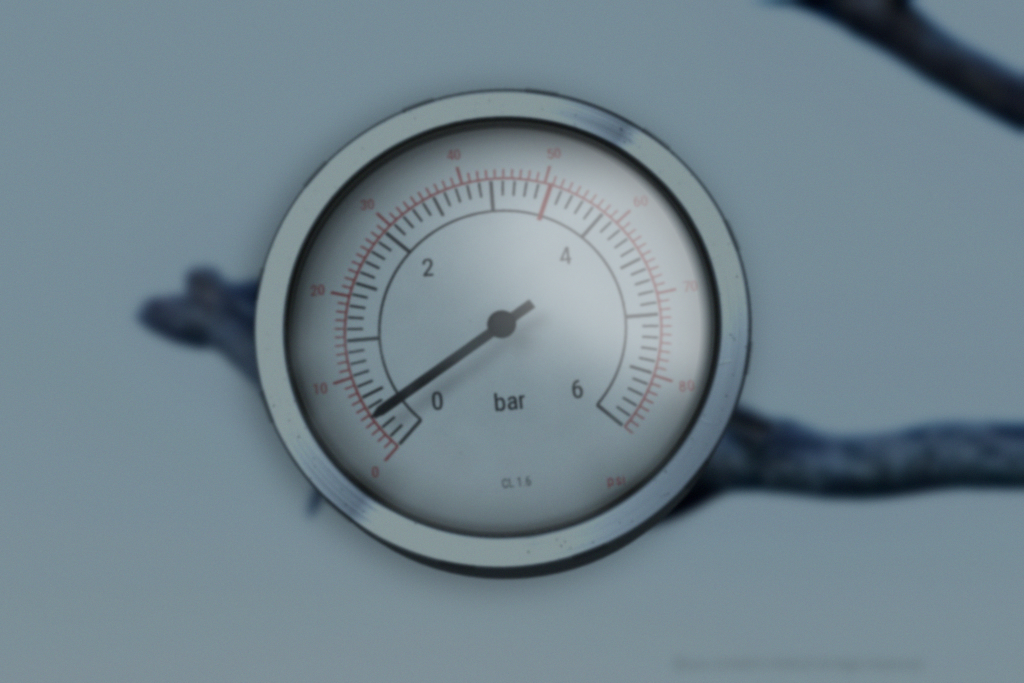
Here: 0.3 (bar)
